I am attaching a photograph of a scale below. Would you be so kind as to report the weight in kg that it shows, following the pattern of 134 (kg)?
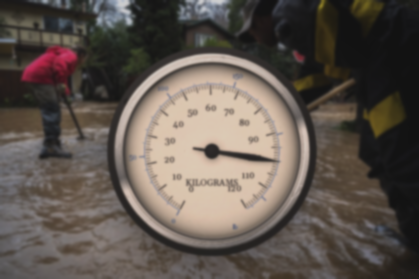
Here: 100 (kg)
